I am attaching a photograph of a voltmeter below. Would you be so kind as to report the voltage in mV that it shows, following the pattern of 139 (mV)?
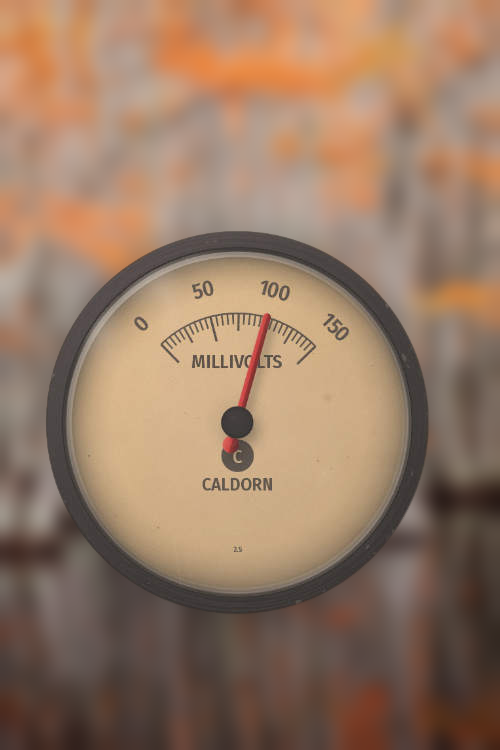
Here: 100 (mV)
